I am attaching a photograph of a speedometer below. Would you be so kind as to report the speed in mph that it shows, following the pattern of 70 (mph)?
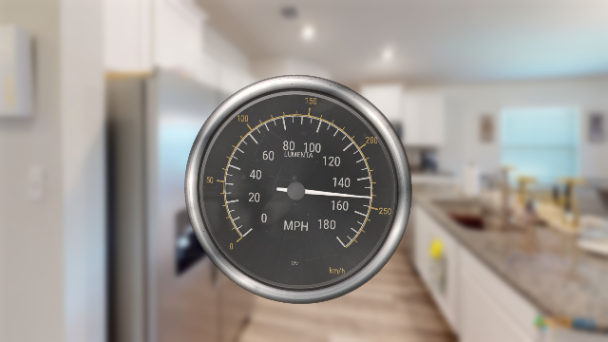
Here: 150 (mph)
